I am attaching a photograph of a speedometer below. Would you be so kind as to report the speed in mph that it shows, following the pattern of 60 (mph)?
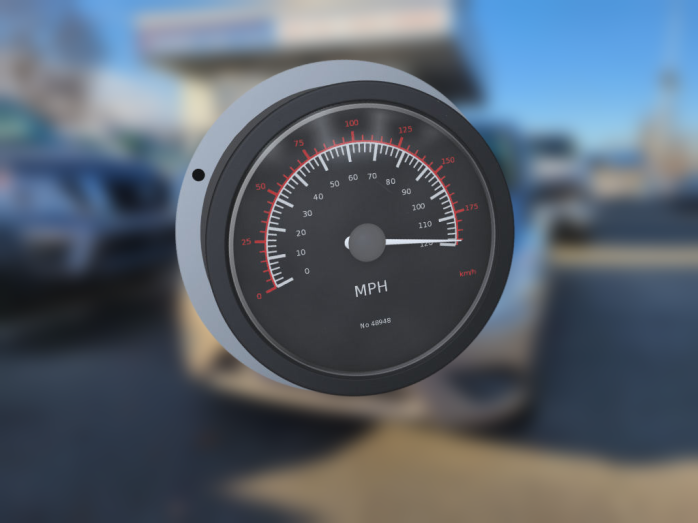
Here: 118 (mph)
